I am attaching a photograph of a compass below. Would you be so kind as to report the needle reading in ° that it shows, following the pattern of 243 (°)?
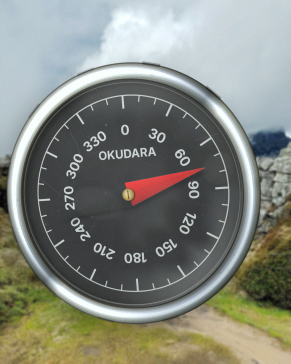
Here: 75 (°)
